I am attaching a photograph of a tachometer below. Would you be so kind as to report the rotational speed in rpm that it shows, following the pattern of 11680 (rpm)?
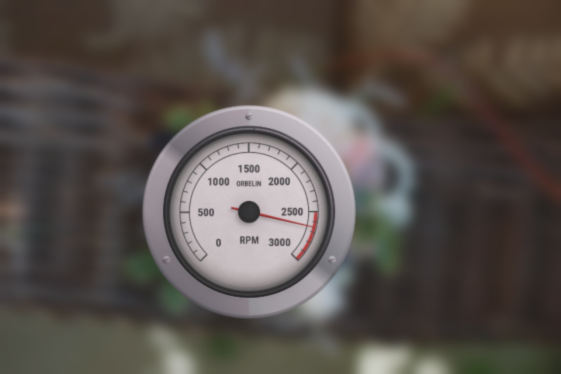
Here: 2650 (rpm)
